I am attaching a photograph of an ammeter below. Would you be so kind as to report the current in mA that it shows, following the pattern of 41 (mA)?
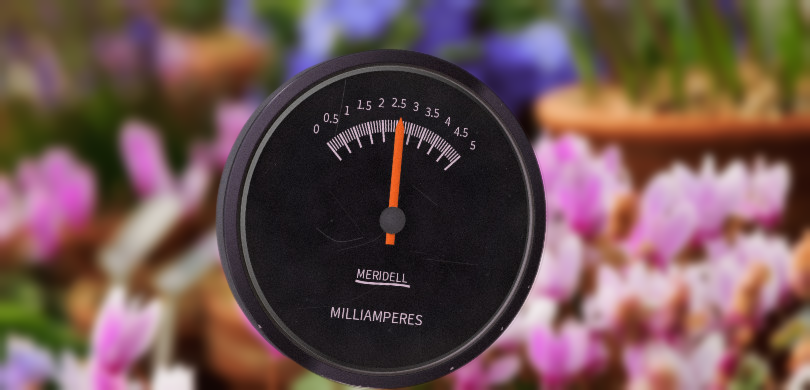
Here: 2.5 (mA)
